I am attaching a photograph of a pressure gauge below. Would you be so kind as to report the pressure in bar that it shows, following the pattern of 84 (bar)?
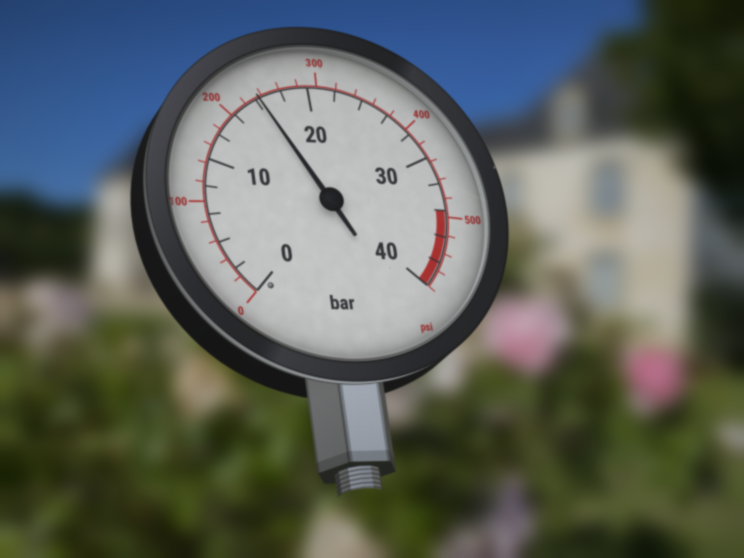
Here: 16 (bar)
